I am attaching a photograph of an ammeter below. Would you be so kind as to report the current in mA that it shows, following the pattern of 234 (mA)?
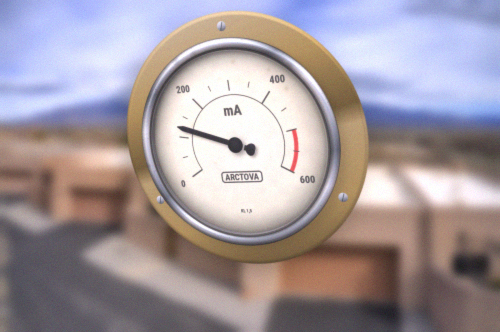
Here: 125 (mA)
